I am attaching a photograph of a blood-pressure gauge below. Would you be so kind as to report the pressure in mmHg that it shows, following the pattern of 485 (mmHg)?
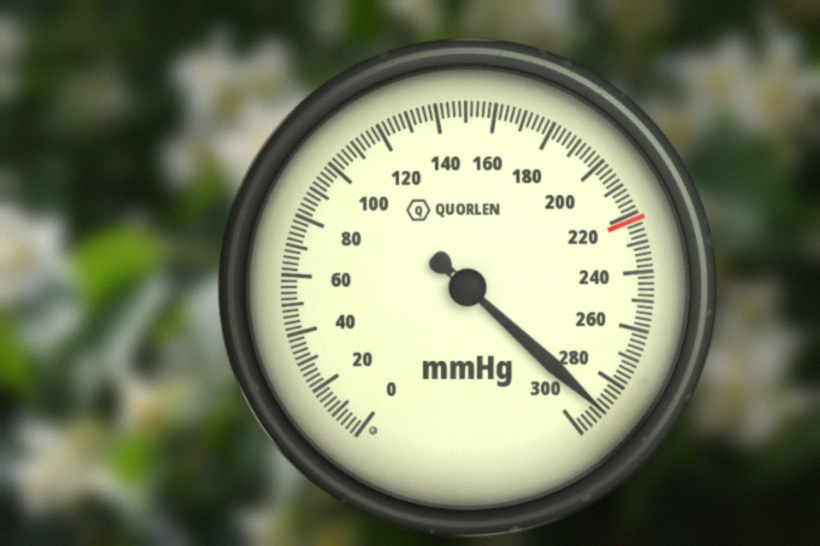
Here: 290 (mmHg)
